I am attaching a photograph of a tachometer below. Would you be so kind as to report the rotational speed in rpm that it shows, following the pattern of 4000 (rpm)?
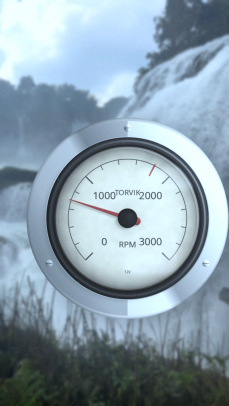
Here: 700 (rpm)
